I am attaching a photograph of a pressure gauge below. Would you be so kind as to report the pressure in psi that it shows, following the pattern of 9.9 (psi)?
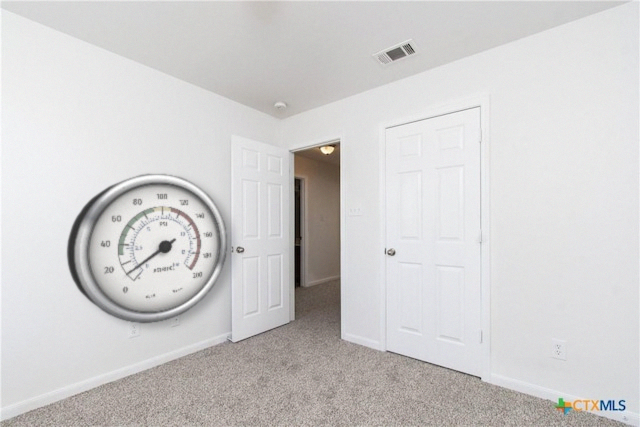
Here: 10 (psi)
